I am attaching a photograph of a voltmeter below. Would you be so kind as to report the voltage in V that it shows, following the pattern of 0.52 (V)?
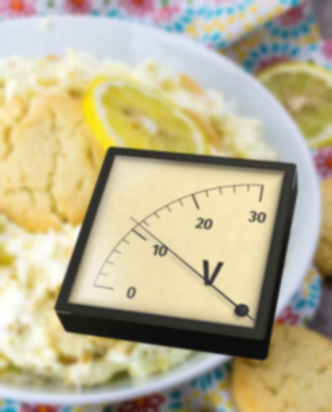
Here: 11 (V)
